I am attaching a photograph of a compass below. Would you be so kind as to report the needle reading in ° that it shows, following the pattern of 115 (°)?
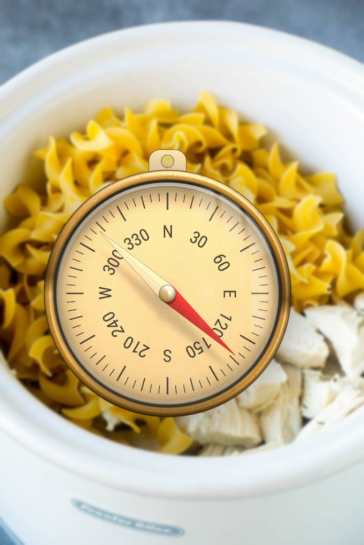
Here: 132.5 (°)
